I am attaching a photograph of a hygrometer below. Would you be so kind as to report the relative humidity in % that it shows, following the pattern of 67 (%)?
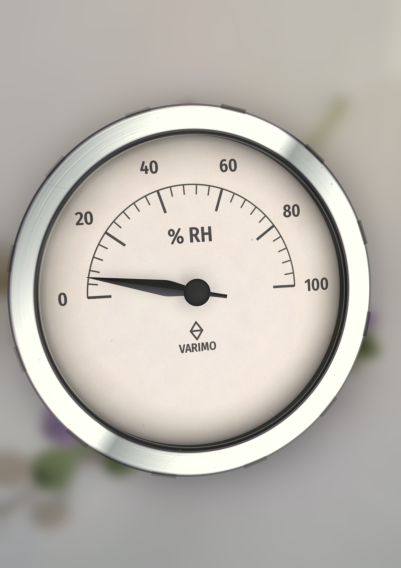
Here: 6 (%)
